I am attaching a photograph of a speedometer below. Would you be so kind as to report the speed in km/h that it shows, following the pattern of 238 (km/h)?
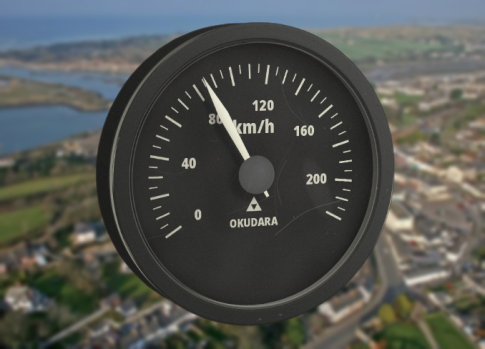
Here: 85 (km/h)
